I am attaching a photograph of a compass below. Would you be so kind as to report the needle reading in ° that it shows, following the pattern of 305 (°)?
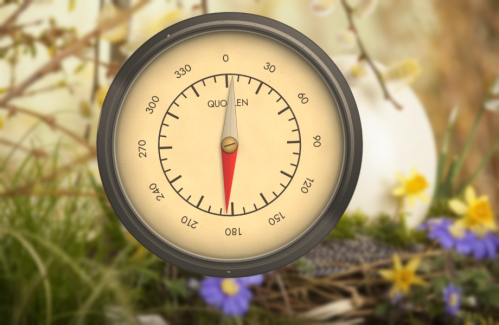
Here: 185 (°)
